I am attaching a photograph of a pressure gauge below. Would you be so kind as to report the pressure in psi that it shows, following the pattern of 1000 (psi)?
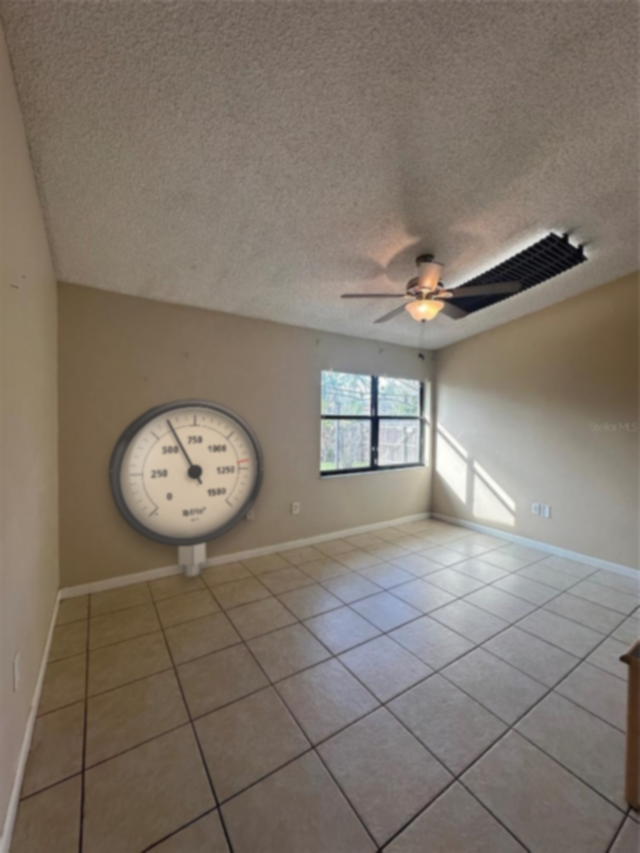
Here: 600 (psi)
